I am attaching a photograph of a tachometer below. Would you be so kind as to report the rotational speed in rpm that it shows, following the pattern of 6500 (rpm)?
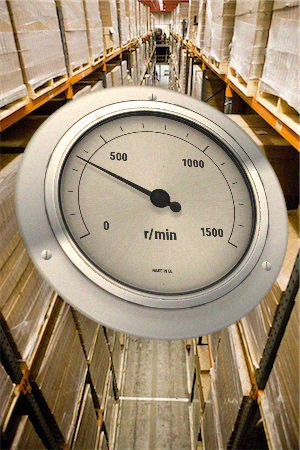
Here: 350 (rpm)
